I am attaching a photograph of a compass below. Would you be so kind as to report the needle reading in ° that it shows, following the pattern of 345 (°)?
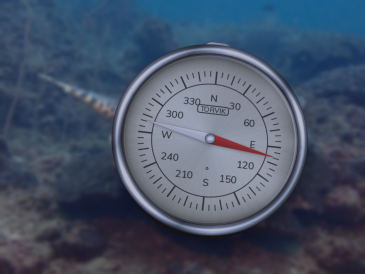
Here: 100 (°)
